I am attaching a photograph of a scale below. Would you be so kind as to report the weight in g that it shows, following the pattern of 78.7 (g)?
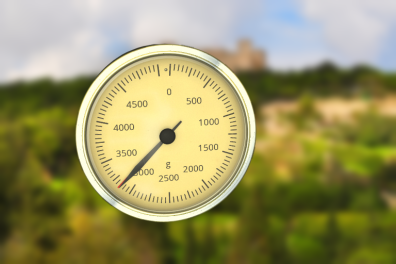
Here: 3150 (g)
